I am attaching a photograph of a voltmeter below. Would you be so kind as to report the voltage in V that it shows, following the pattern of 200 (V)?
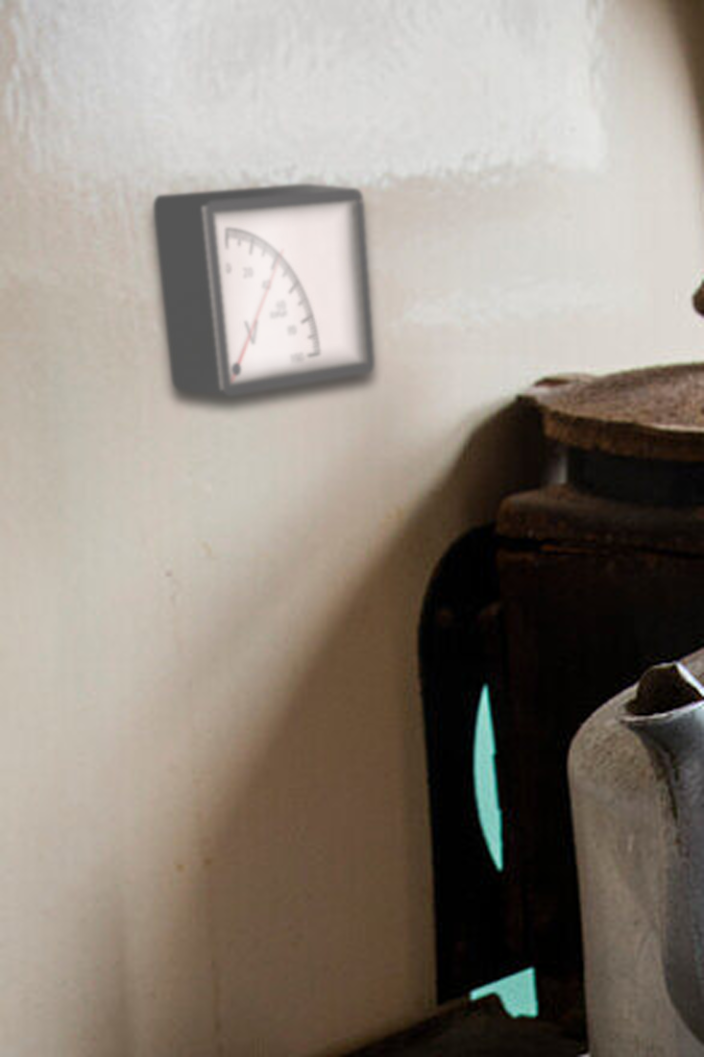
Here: 40 (V)
